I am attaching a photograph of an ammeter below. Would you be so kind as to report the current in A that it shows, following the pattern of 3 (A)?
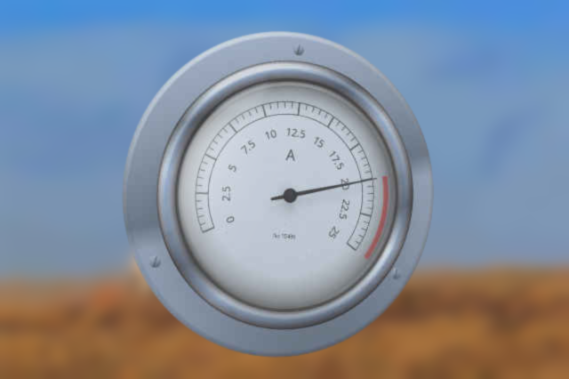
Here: 20 (A)
